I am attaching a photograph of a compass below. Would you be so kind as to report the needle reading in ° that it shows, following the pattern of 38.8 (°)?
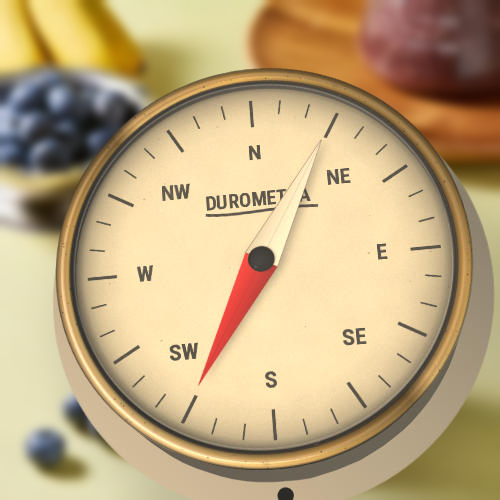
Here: 210 (°)
